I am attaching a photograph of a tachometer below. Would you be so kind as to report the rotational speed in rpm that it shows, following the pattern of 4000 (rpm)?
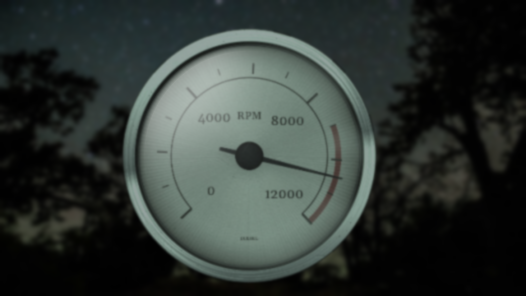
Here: 10500 (rpm)
